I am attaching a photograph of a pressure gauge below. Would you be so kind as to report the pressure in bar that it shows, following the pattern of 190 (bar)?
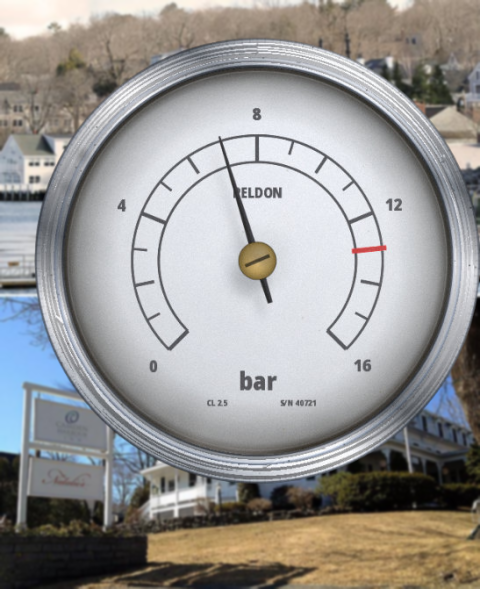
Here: 7 (bar)
